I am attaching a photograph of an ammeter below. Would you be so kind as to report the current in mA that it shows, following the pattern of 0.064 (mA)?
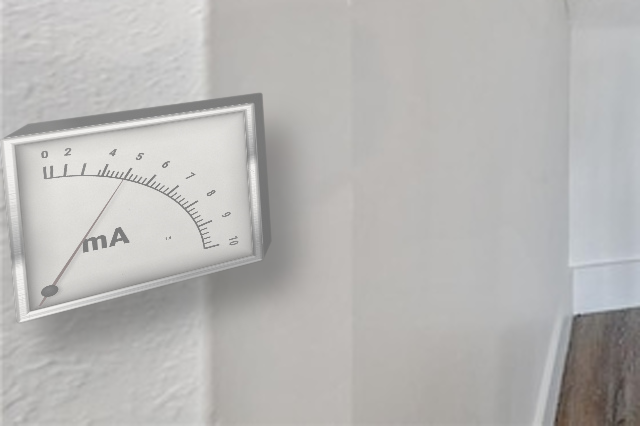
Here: 5 (mA)
